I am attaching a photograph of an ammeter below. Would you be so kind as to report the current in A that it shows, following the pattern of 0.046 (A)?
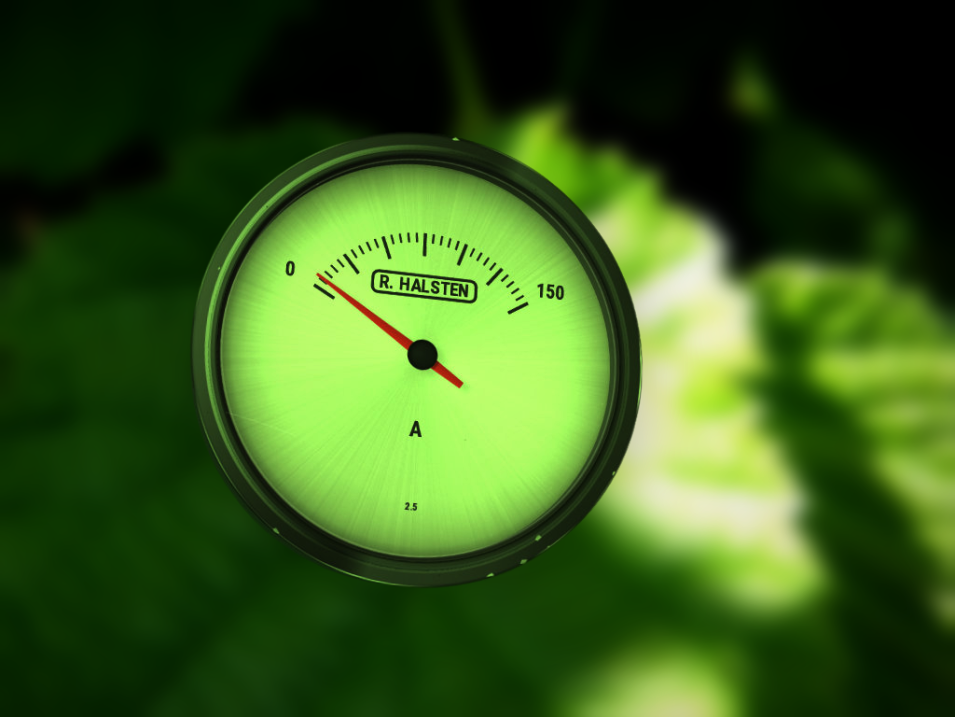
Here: 5 (A)
